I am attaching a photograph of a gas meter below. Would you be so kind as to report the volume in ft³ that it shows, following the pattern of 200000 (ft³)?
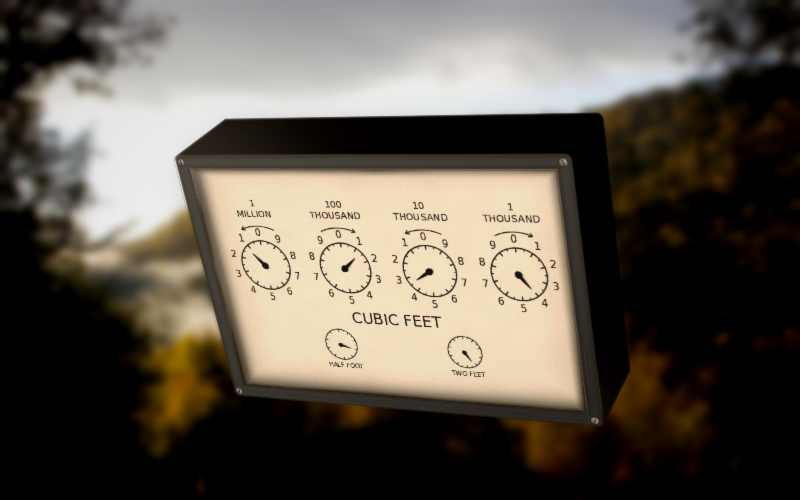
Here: 113400 (ft³)
